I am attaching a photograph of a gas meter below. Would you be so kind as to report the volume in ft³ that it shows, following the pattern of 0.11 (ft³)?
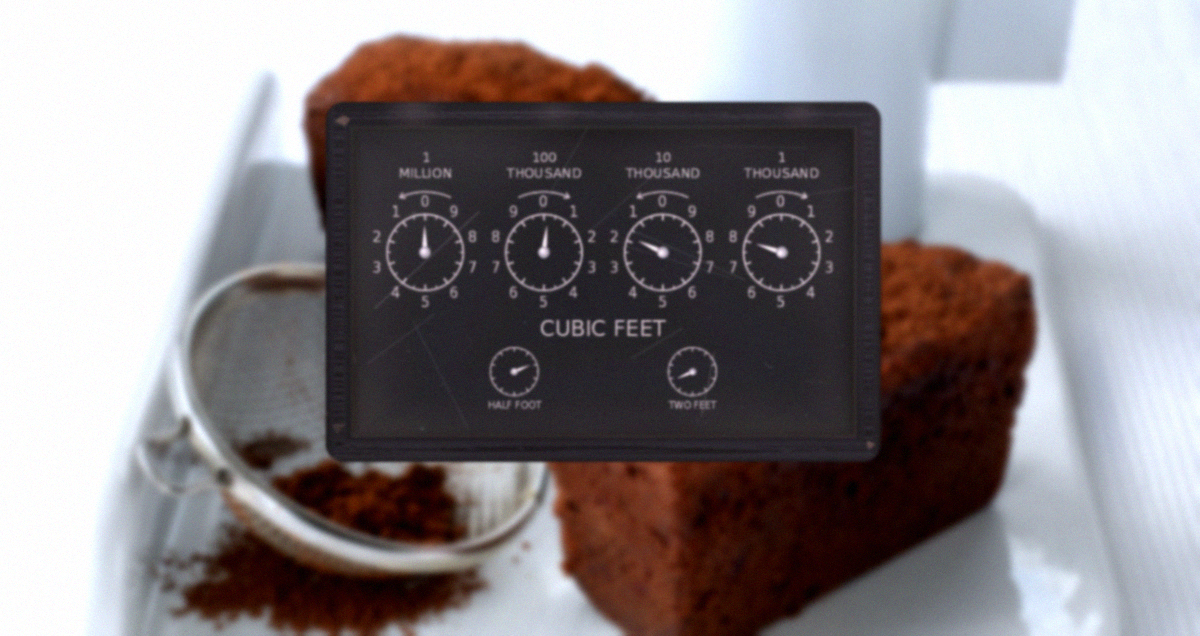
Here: 1800 (ft³)
